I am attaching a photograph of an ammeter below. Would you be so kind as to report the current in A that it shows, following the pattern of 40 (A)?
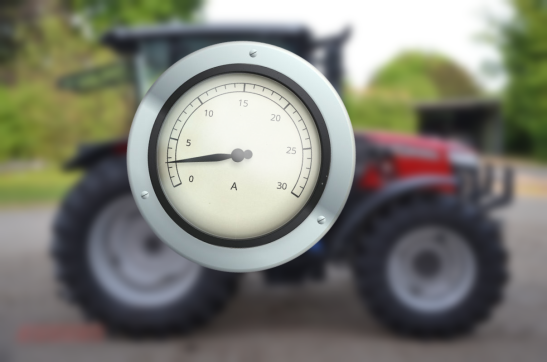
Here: 2.5 (A)
